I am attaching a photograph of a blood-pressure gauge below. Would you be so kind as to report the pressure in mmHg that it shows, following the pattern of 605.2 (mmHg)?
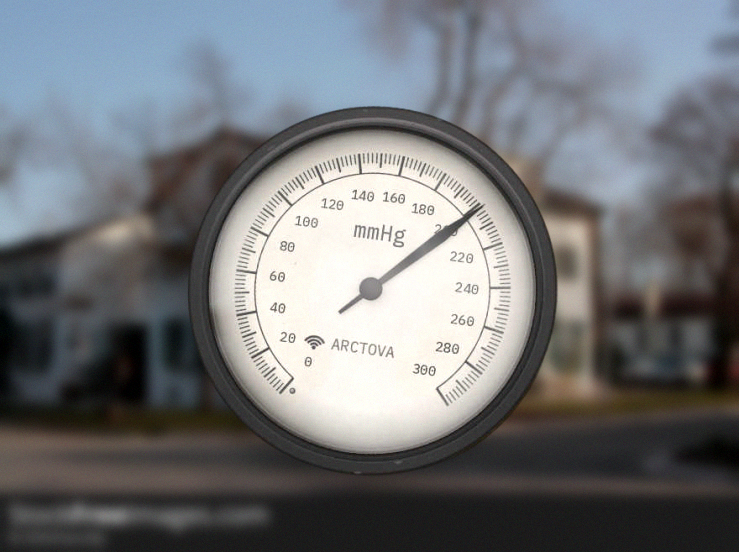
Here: 202 (mmHg)
